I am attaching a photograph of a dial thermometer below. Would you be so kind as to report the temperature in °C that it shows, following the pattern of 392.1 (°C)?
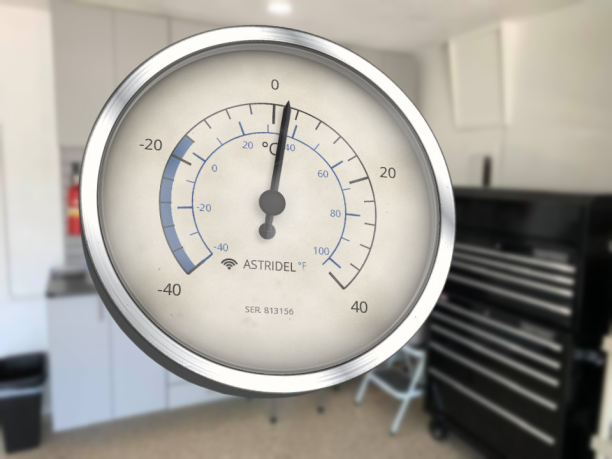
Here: 2 (°C)
